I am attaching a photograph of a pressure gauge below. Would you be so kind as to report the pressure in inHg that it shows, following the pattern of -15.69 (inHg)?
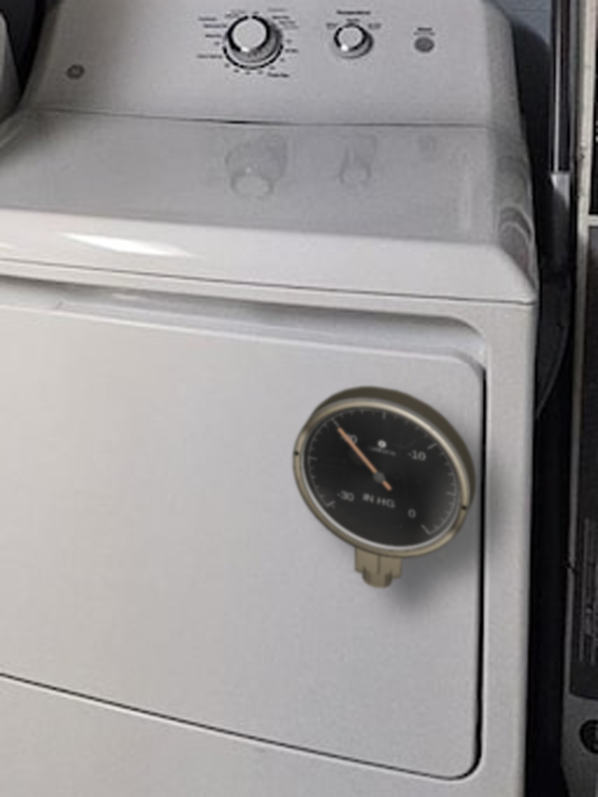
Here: -20 (inHg)
